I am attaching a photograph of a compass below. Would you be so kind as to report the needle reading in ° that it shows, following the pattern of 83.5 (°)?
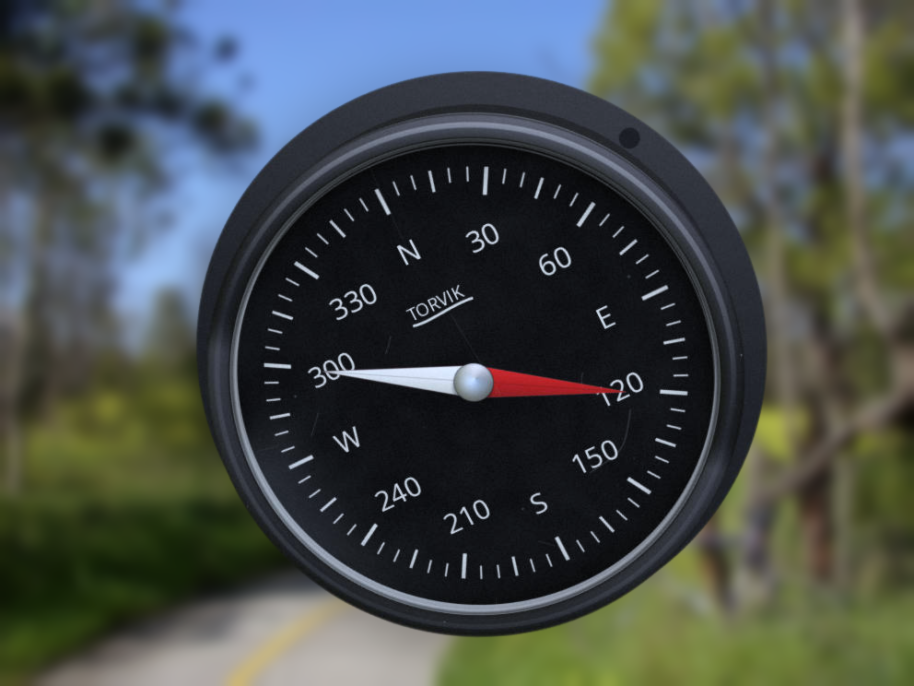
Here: 120 (°)
